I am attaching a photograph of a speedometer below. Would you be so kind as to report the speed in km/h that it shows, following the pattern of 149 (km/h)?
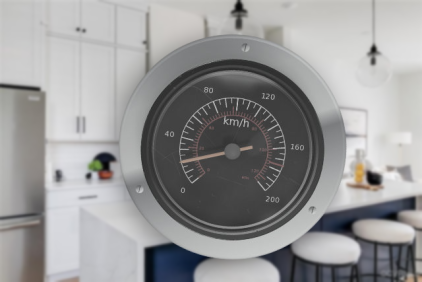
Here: 20 (km/h)
